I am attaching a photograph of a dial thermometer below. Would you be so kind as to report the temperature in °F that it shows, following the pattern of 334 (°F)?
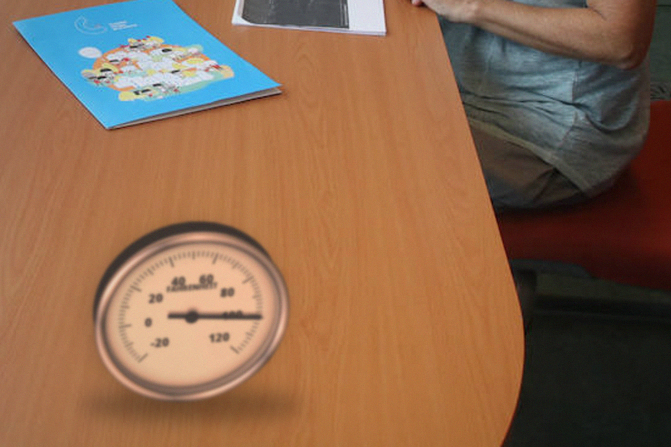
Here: 100 (°F)
